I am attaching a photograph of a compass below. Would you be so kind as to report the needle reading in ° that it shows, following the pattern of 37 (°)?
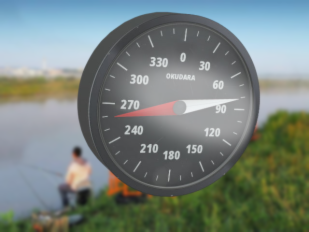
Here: 260 (°)
